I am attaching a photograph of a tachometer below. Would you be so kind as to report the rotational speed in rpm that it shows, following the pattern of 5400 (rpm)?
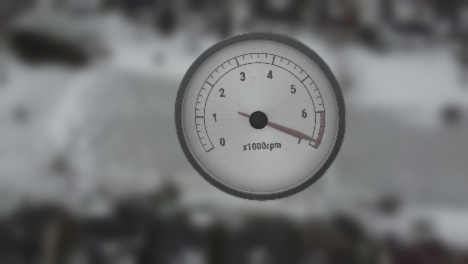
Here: 6800 (rpm)
